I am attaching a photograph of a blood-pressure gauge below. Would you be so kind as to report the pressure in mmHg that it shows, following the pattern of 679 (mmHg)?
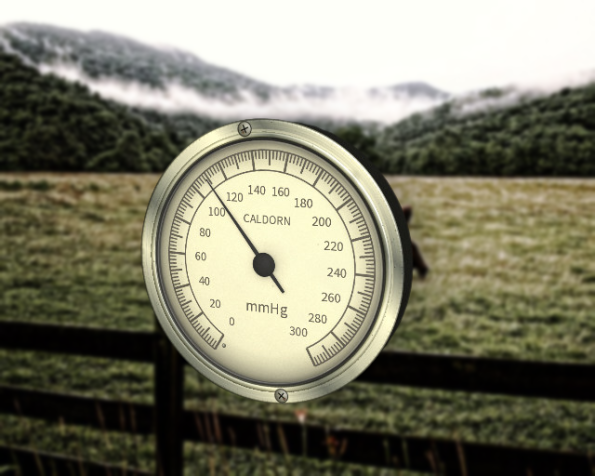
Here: 110 (mmHg)
